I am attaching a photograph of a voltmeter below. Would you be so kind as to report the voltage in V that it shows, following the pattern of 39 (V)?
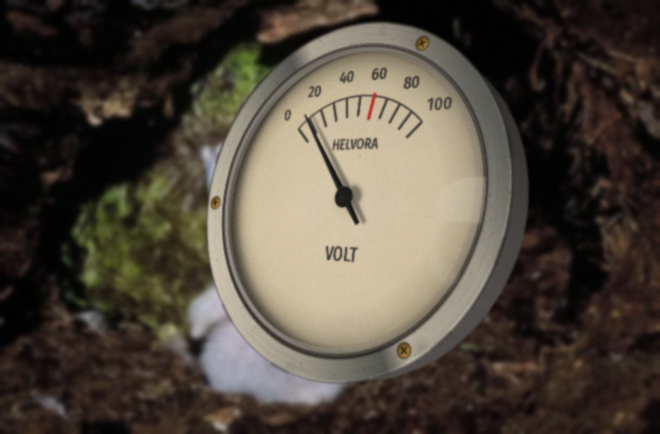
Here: 10 (V)
